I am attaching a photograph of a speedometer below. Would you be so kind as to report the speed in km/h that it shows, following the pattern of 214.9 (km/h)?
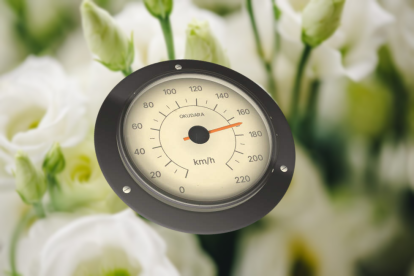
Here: 170 (km/h)
